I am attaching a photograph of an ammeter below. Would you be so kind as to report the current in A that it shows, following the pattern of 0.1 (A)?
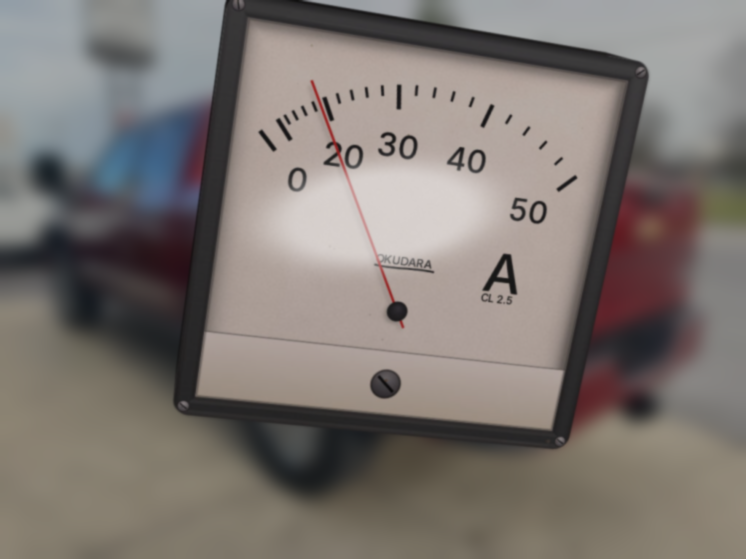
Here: 19 (A)
